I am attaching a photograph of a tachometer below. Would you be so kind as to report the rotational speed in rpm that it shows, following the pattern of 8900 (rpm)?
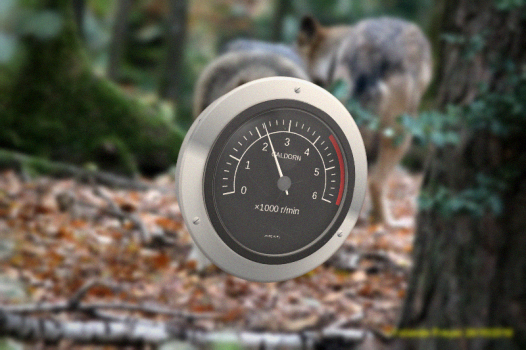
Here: 2200 (rpm)
